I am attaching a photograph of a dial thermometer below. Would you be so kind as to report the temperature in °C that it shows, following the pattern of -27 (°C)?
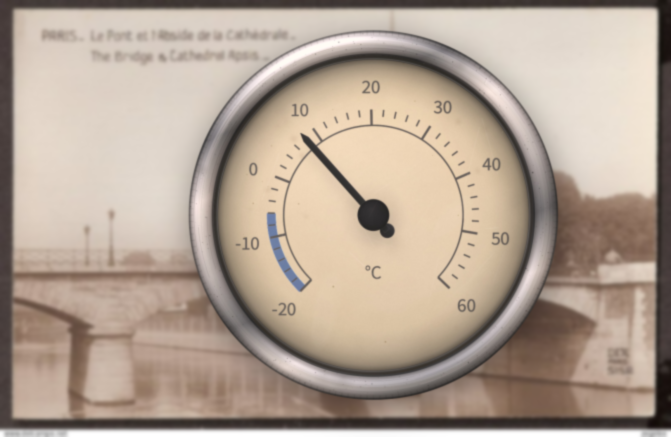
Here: 8 (°C)
